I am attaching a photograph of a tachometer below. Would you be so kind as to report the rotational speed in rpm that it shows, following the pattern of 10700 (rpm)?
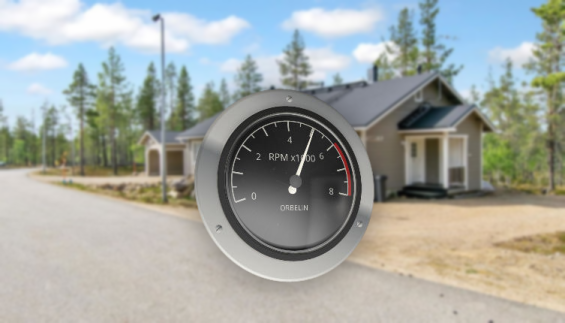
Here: 5000 (rpm)
